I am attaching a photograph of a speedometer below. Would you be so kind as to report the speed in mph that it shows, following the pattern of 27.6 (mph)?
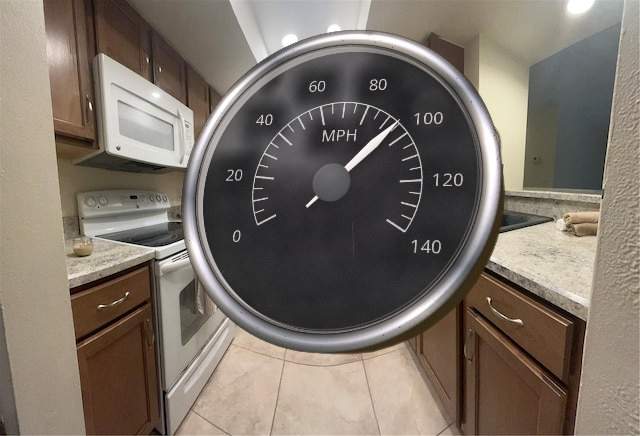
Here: 95 (mph)
